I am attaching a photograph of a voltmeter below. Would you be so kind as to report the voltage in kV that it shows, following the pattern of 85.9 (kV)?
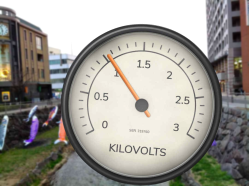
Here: 1.05 (kV)
